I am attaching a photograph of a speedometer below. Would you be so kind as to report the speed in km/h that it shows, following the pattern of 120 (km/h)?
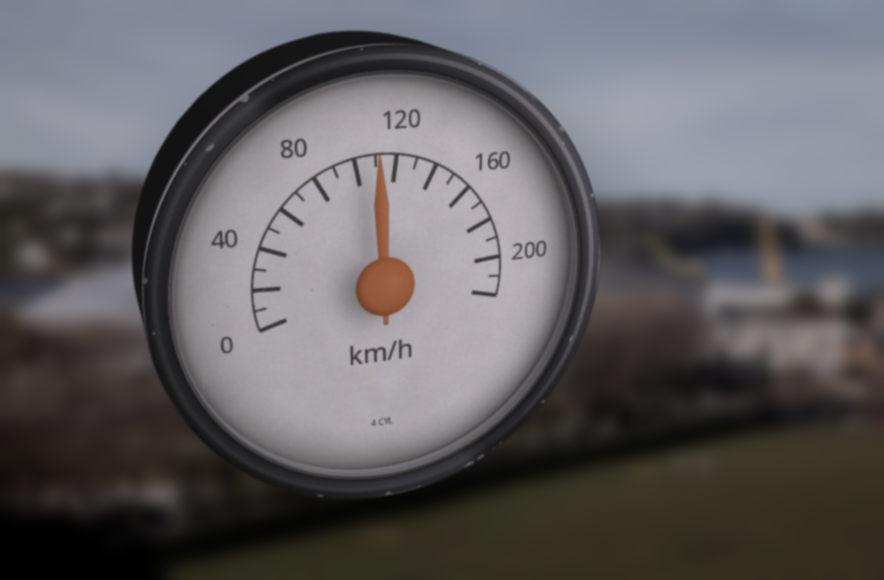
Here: 110 (km/h)
